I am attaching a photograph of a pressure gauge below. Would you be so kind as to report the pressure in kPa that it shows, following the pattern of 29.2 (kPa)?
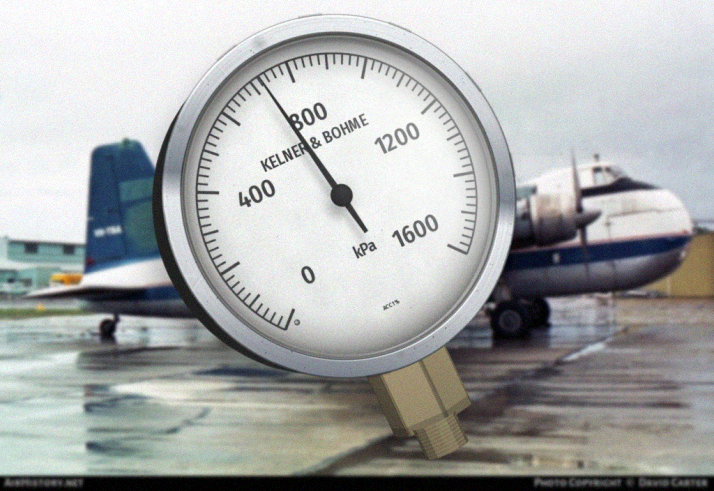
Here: 720 (kPa)
